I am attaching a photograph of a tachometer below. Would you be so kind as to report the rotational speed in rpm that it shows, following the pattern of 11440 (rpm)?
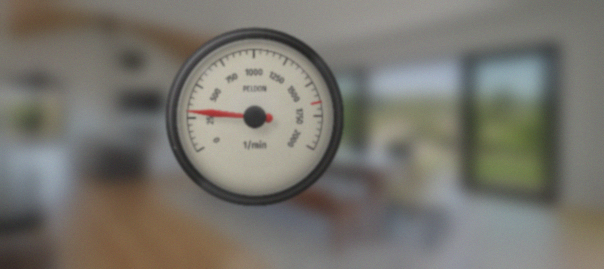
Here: 300 (rpm)
